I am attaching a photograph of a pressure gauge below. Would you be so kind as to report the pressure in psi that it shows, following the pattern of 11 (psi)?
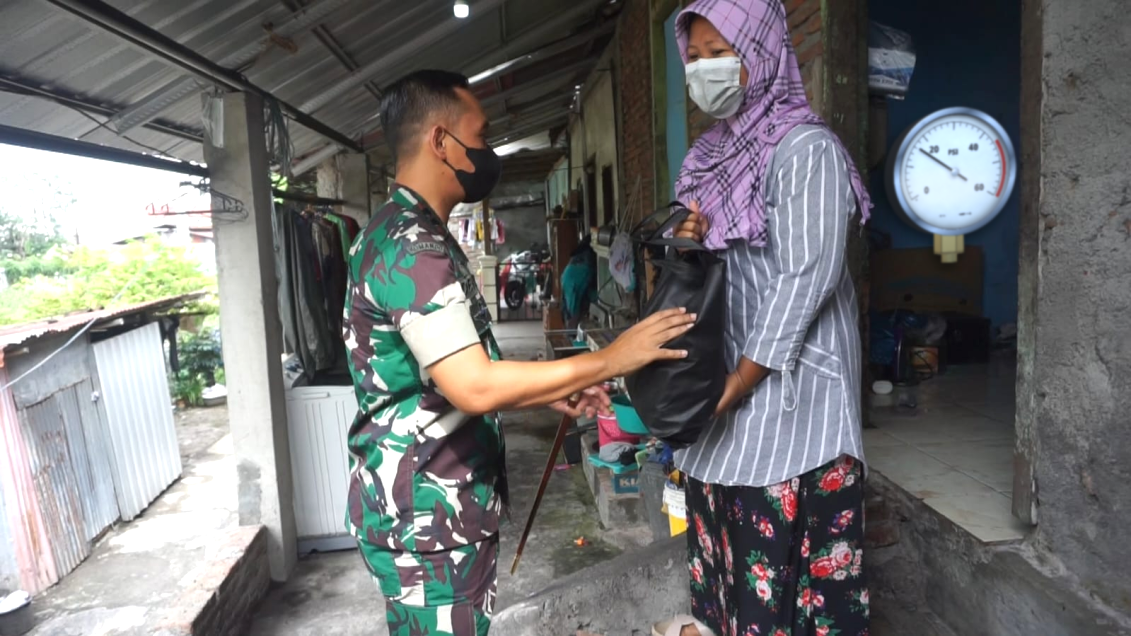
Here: 16 (psi)
